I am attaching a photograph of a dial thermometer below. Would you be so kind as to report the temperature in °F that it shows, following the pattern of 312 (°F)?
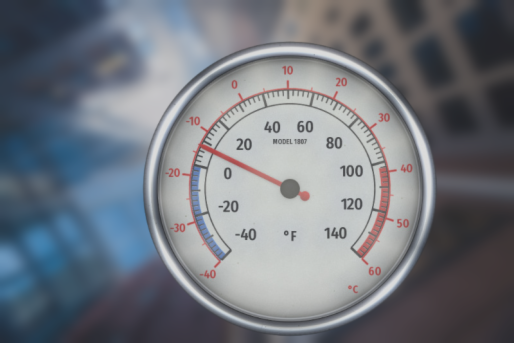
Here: 8 (°F)
